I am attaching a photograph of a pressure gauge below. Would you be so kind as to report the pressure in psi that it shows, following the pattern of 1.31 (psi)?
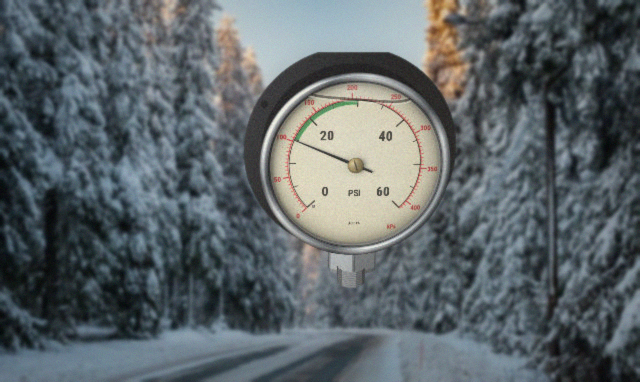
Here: 15 (psi)
